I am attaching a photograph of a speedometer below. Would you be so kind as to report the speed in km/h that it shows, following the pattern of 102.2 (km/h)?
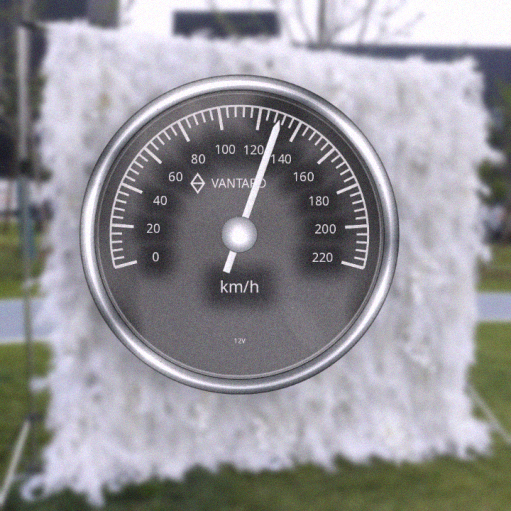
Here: 130 (km/h)
